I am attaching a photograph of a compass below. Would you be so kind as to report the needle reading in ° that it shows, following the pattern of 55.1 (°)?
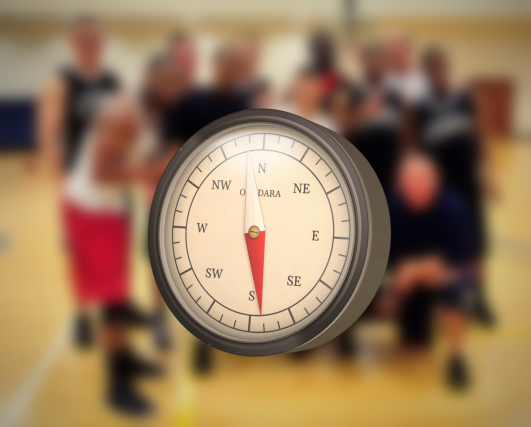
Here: 170 (°)
